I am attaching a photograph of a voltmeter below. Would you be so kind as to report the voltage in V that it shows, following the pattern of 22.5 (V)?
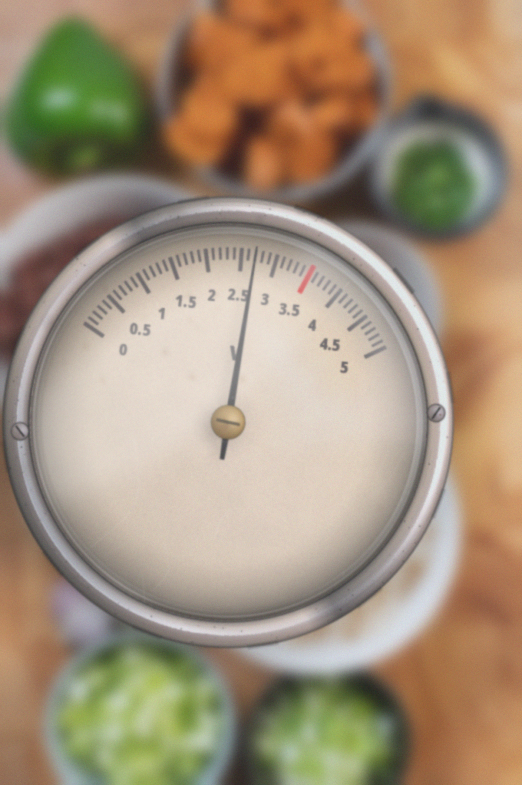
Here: 2.7 (V)
